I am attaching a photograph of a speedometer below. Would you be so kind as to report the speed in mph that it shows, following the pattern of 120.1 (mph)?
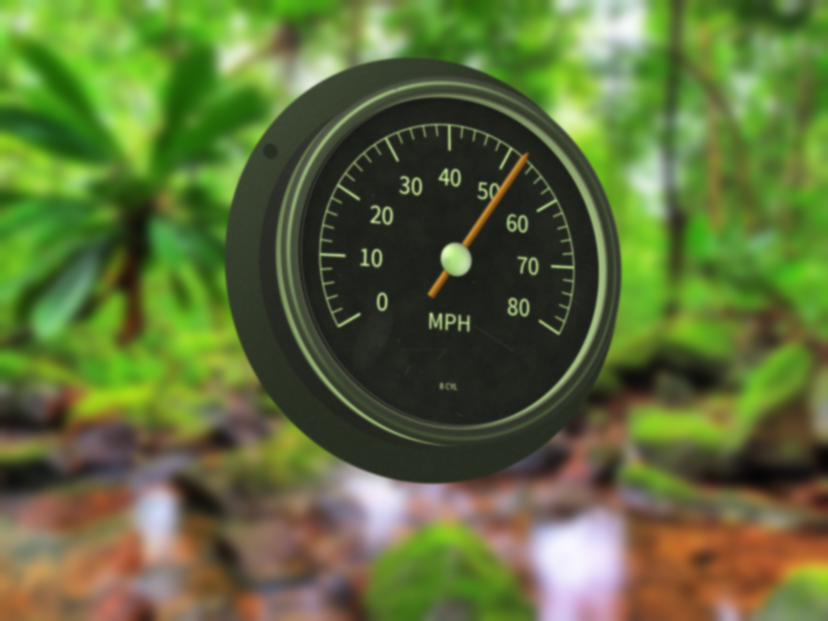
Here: 52 (mph)
